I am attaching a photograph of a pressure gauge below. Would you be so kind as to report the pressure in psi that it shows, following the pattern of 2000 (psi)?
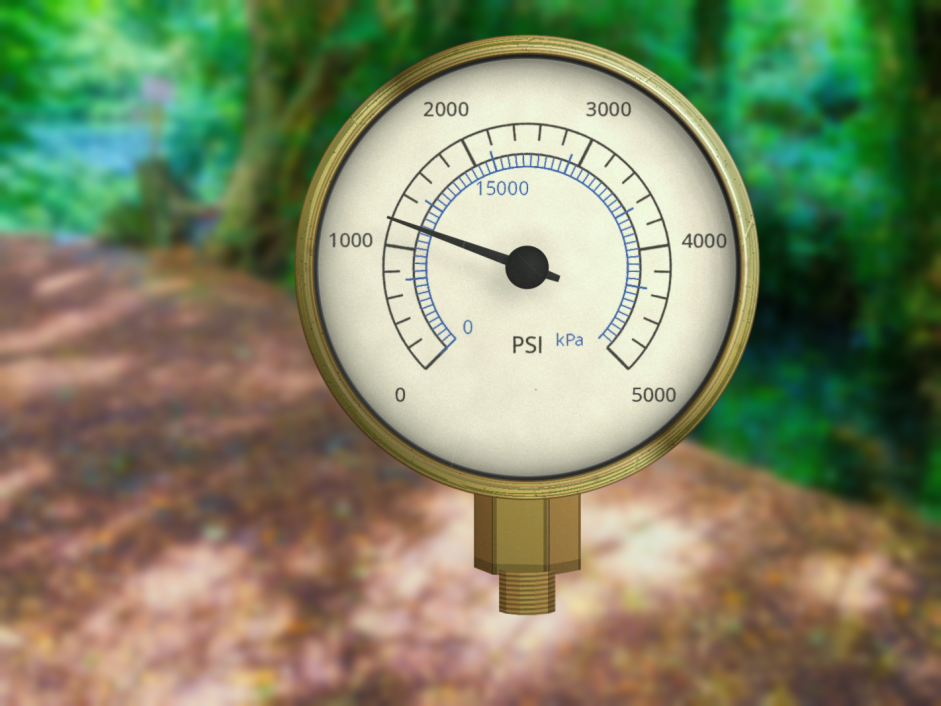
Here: 1200 (psi)
